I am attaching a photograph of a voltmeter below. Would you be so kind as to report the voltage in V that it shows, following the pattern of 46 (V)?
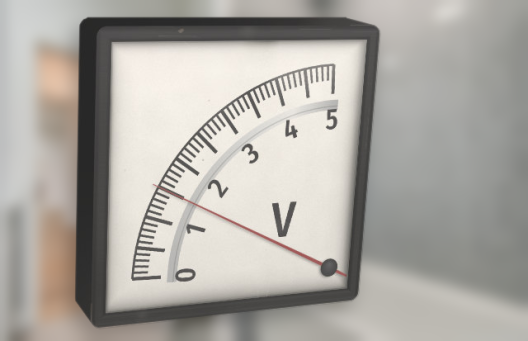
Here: 1.5 (V)
